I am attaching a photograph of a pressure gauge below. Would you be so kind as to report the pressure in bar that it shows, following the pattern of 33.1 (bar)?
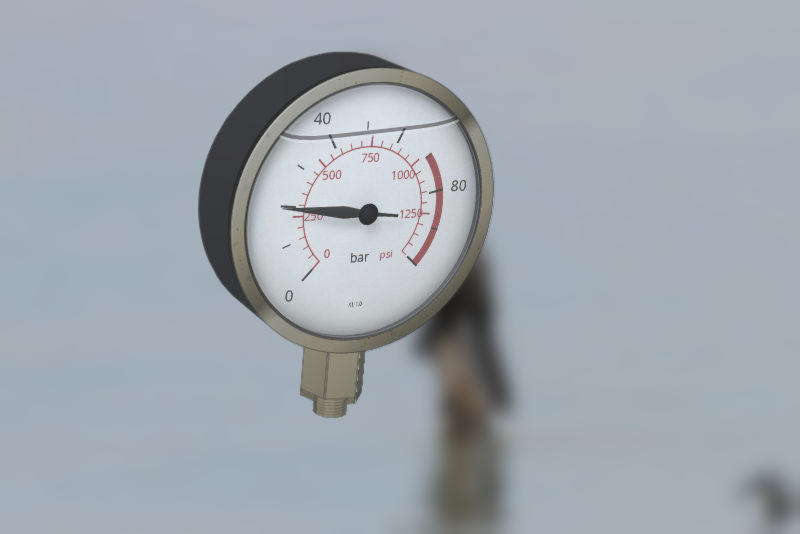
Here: 20 (bar)
